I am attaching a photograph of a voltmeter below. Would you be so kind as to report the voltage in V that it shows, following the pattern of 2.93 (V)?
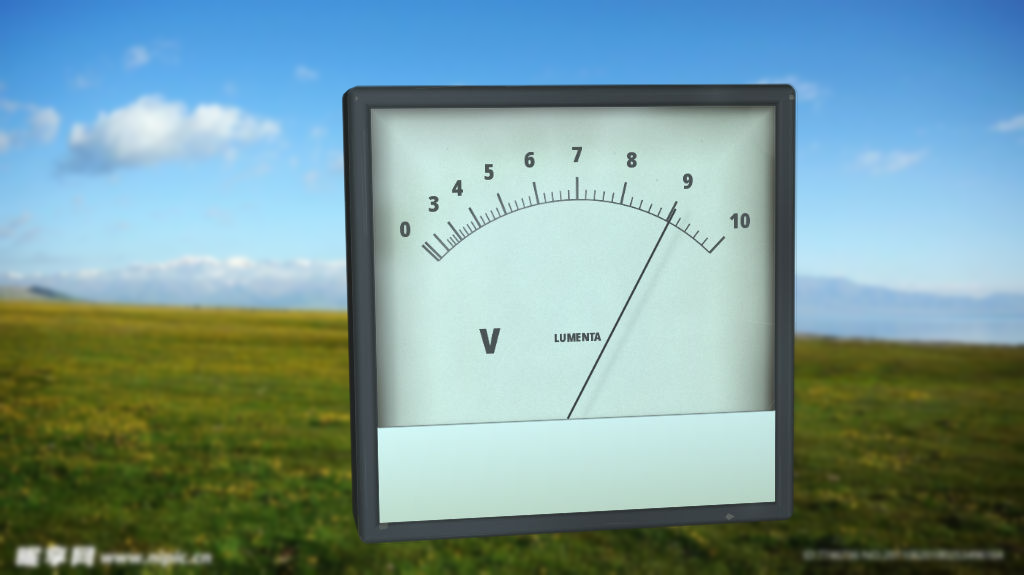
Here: 9 (V)
